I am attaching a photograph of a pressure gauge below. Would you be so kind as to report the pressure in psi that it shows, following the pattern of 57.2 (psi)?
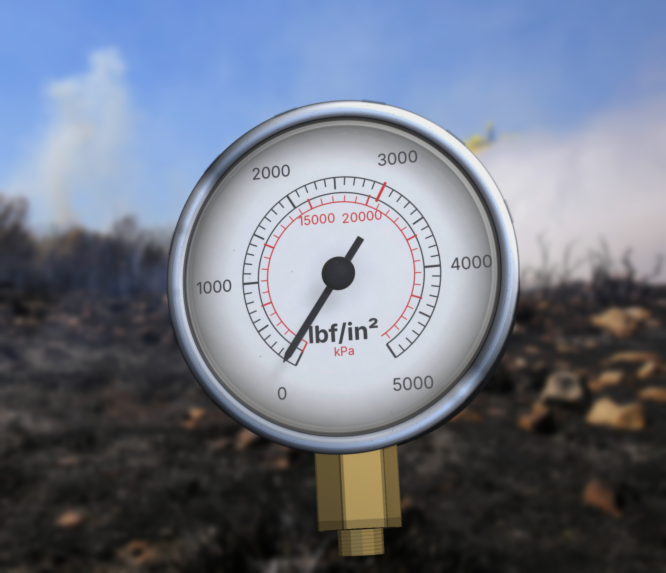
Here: 100 (psi)
